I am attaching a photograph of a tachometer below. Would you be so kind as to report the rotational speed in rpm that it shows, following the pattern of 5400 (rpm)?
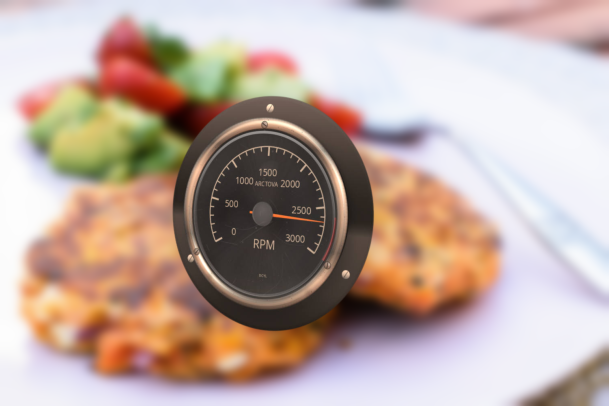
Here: 2650 (rpm)
